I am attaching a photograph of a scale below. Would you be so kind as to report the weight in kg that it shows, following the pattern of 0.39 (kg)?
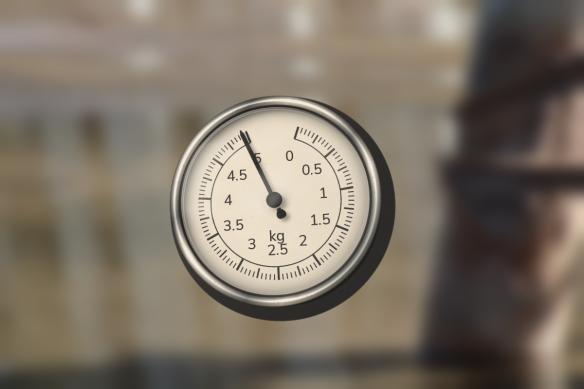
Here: 4.95 (kg)
